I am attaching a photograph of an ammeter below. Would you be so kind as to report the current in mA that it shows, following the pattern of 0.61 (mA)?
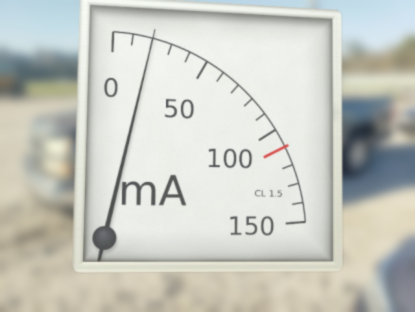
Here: 20 (mA)
